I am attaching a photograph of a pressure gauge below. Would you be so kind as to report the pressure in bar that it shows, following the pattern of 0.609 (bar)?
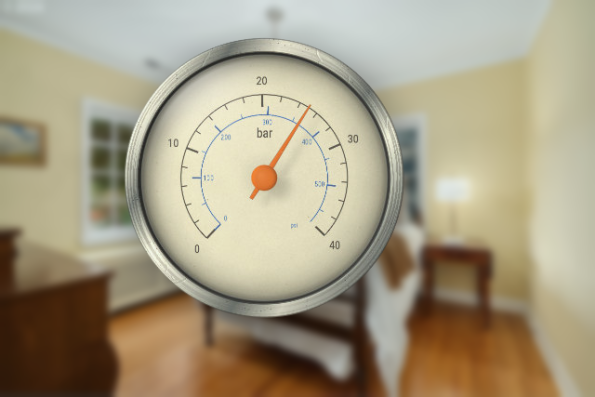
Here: 25 (bar)
